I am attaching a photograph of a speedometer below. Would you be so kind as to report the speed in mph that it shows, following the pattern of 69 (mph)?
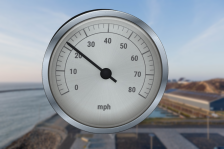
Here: 22 (mph)
